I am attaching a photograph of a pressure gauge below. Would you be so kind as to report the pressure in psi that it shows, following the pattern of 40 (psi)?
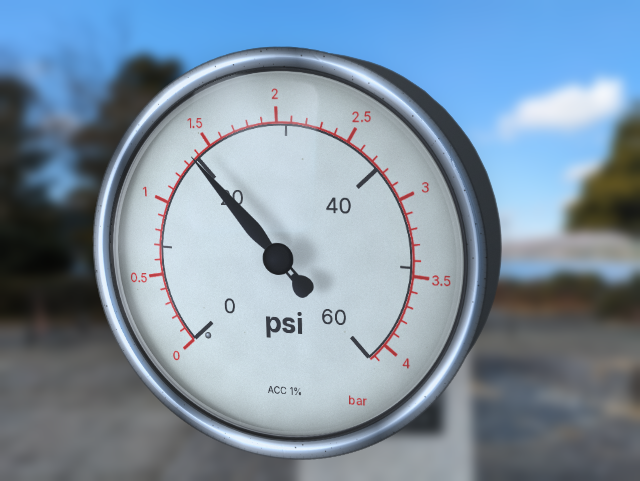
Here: 20 (psi)
